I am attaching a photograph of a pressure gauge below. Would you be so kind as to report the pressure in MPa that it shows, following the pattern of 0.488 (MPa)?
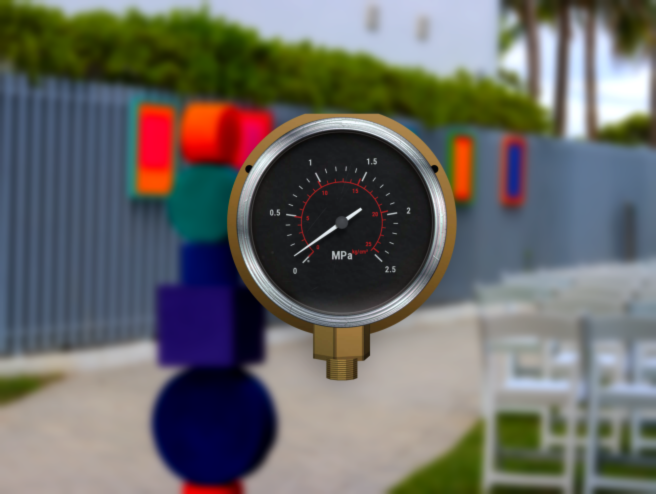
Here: 0.1 (MPa)
